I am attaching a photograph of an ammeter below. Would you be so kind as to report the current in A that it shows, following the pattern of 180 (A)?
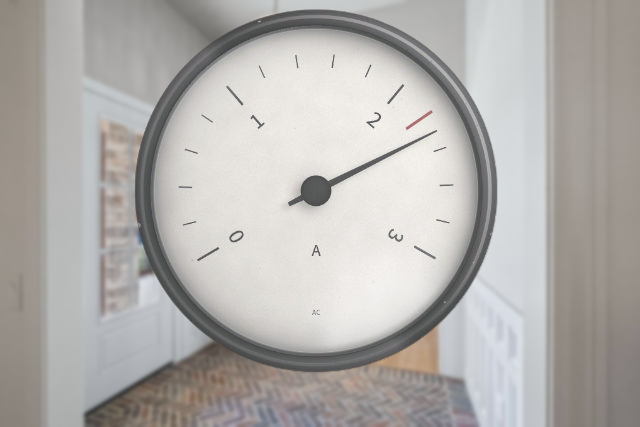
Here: 2.3 (A)
